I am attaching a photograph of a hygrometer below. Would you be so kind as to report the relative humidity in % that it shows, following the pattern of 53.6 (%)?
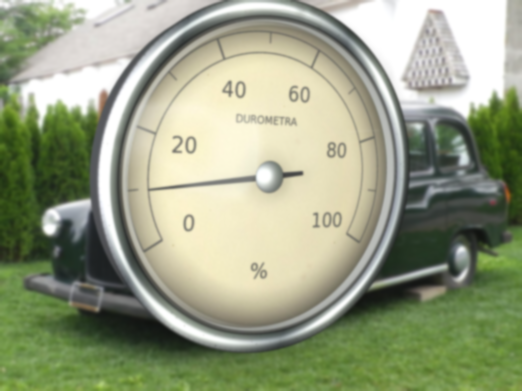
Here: 10 (%)
